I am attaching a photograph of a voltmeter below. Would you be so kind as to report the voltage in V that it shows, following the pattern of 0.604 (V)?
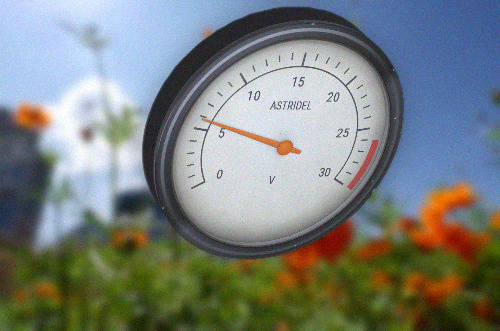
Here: 6 (V)
